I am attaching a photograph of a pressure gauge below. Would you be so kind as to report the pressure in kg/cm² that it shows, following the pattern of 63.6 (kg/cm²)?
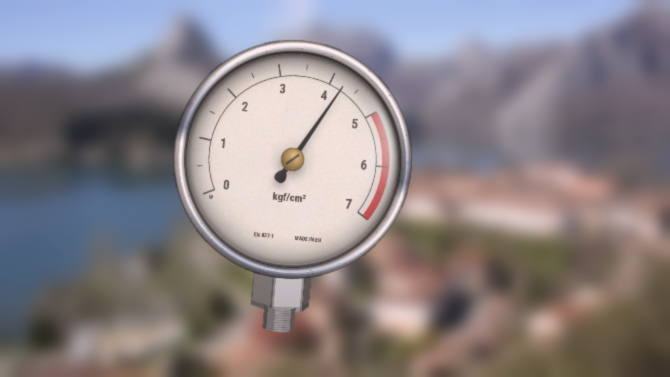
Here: 4.25 (kg/cm²)
